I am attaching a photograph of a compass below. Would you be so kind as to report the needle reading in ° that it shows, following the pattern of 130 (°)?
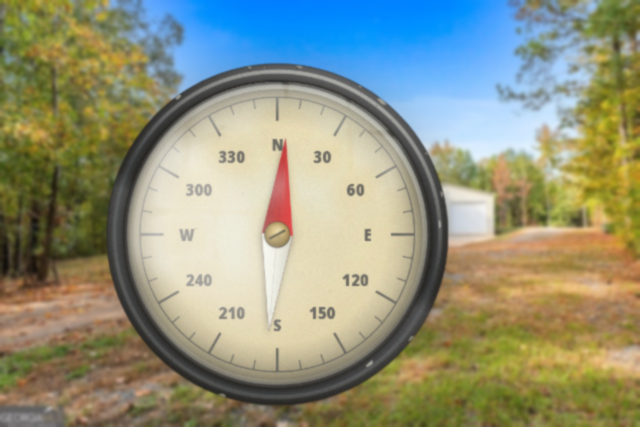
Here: 5 (°)
